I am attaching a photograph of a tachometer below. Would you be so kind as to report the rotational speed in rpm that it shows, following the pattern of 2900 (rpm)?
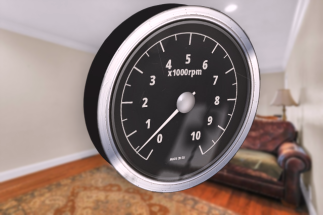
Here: 500 (rpm)
